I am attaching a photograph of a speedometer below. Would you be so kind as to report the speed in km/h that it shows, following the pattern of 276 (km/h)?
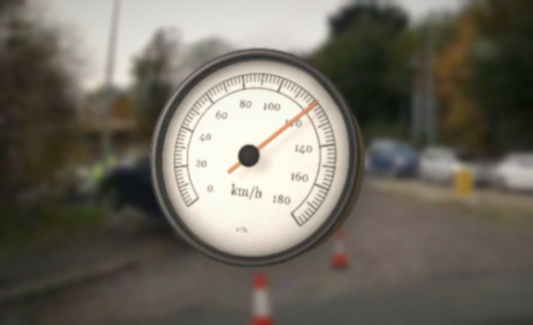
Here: 120 (km/h)
